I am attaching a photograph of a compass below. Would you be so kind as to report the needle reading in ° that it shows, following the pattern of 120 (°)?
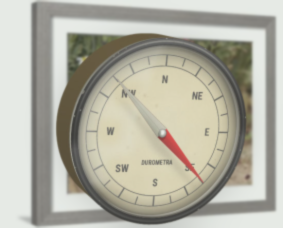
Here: 135 (°)
